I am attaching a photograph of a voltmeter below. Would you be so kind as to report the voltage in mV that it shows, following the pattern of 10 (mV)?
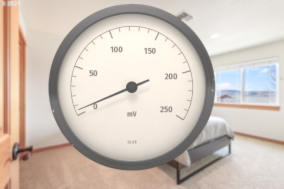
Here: 5 (mV)
